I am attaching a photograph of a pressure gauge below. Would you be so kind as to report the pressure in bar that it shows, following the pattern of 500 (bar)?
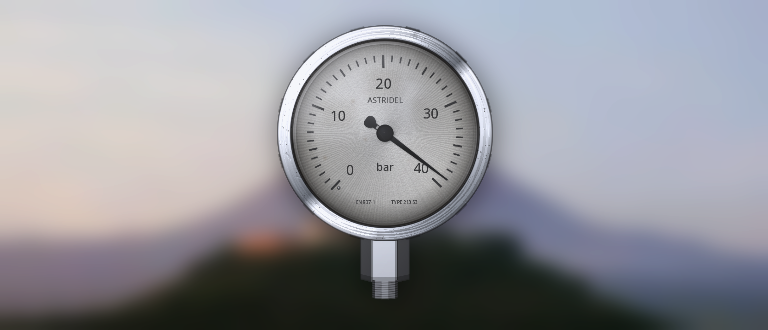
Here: 39 (bar)
